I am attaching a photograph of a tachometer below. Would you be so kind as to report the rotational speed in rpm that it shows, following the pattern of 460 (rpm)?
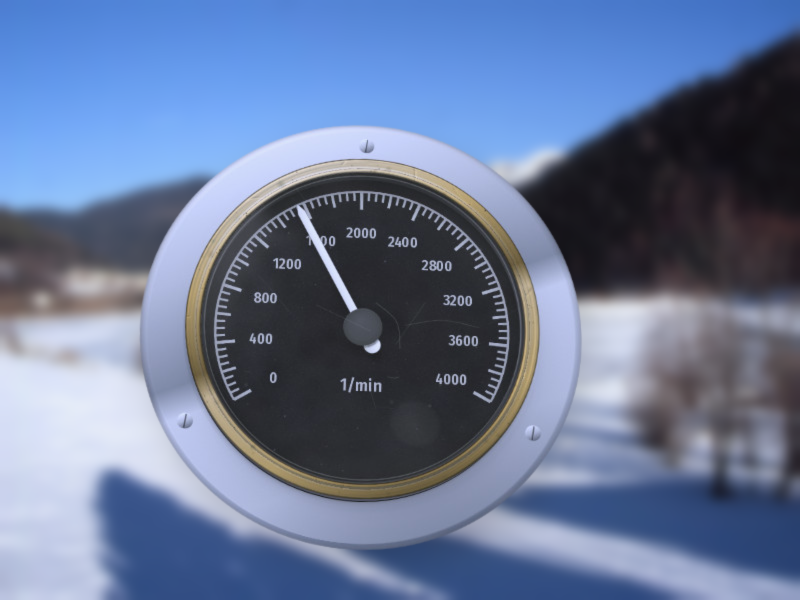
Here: 1550 (rpm)
